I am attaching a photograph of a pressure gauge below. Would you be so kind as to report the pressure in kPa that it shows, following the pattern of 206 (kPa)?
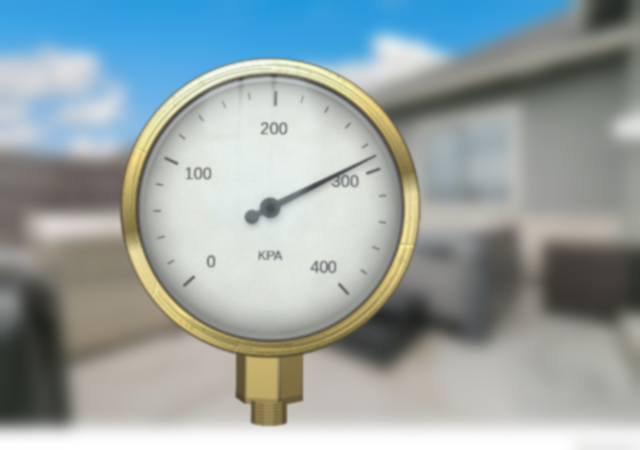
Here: 290 (kPa)
